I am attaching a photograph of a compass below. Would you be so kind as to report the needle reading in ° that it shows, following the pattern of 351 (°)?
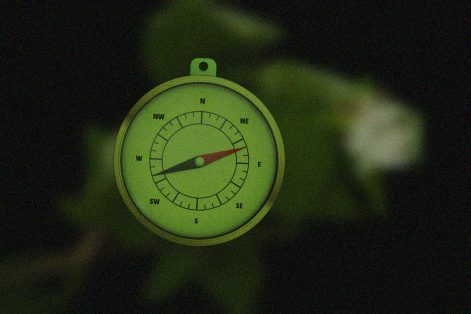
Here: 70 (°)
